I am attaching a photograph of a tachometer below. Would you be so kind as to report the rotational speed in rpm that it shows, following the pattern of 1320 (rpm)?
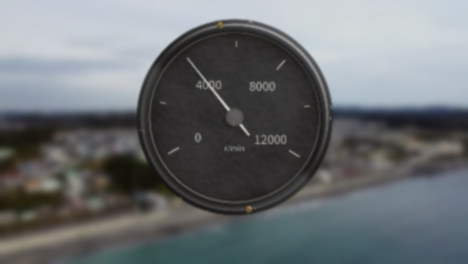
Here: 4000 (rpm)
